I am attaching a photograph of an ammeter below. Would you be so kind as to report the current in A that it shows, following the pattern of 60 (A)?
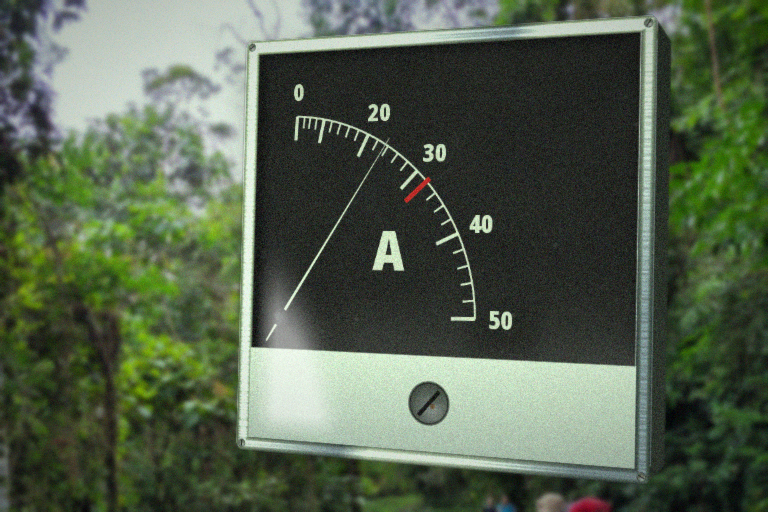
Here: 24 (A)
